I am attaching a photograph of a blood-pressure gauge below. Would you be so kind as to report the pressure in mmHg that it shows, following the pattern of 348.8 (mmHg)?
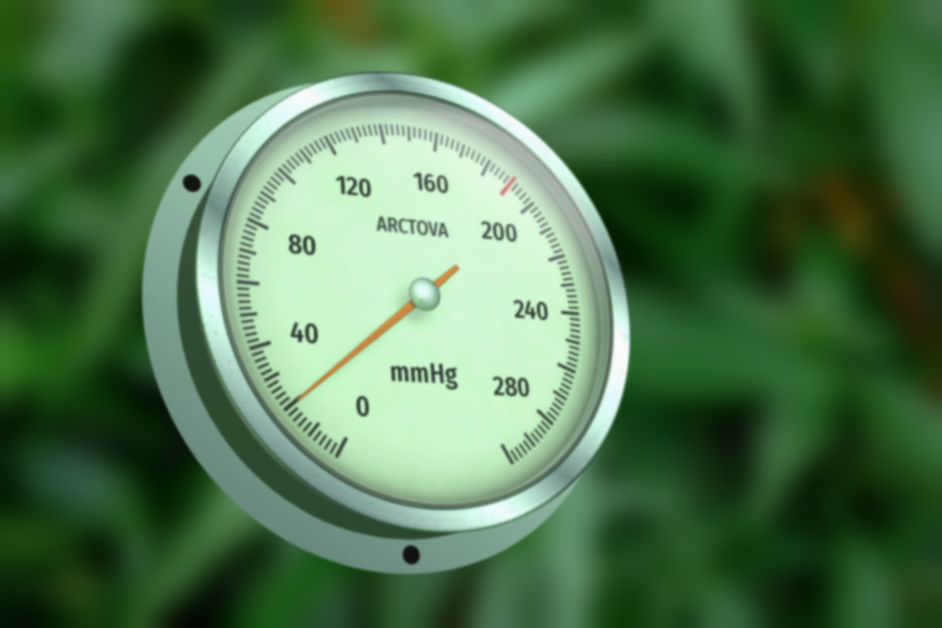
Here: 20 (mmHg)
